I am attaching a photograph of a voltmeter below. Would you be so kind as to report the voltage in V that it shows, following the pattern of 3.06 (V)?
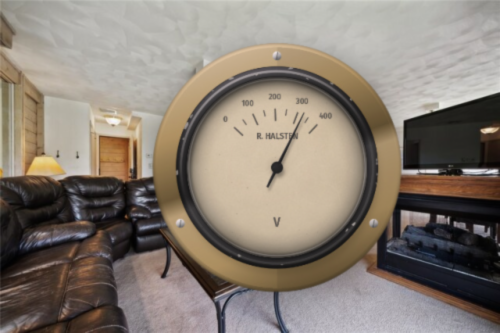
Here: 325 (V)
